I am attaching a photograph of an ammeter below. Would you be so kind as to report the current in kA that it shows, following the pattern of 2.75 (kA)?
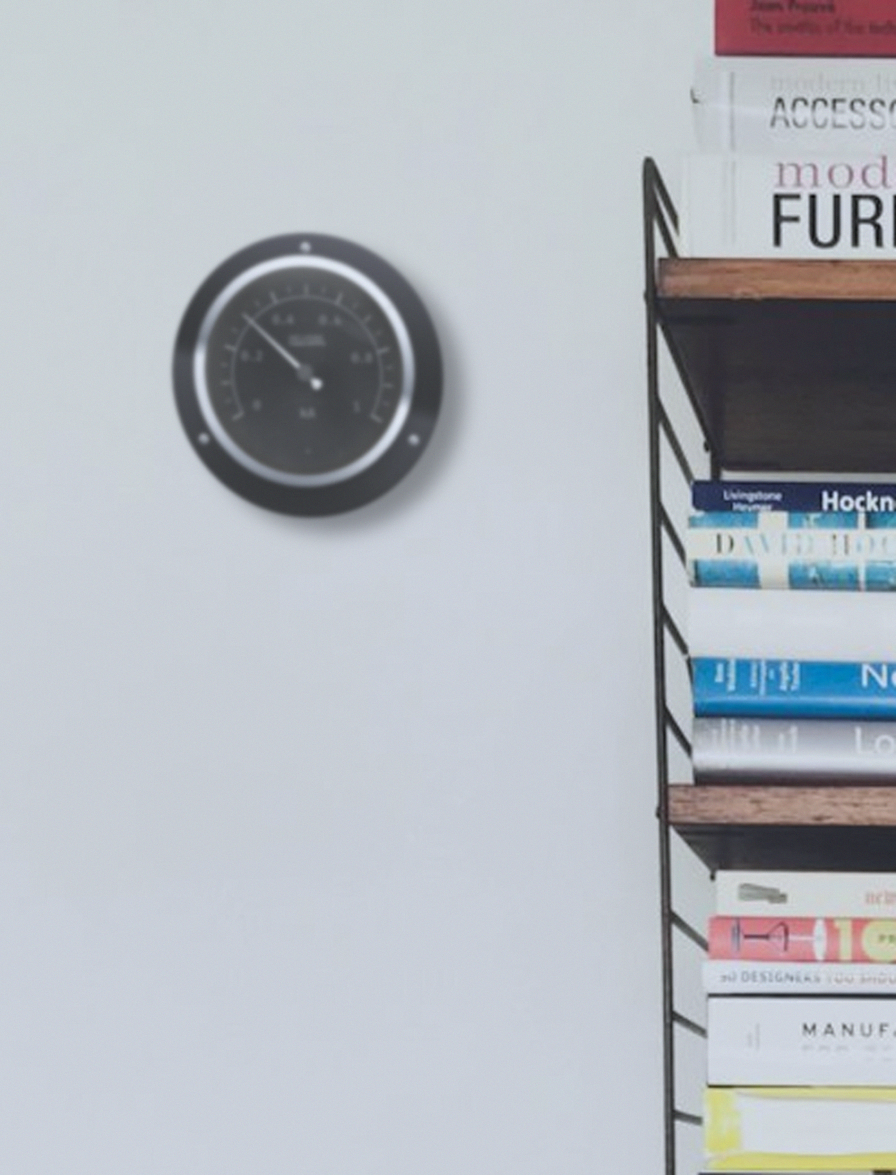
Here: 0.3 (kA)
